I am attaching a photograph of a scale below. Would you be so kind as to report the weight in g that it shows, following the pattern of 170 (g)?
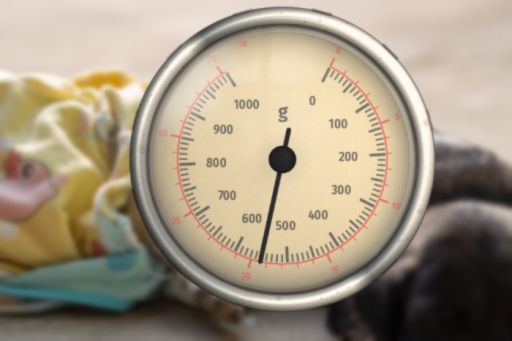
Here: 550 (g)
